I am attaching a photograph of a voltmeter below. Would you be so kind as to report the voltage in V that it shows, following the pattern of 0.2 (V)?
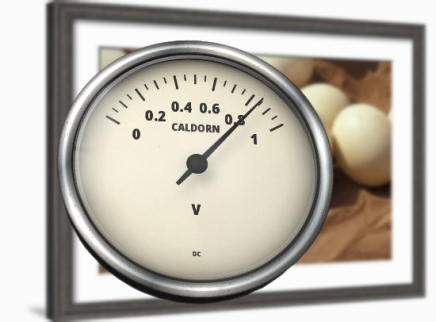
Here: 0.85 (V)
